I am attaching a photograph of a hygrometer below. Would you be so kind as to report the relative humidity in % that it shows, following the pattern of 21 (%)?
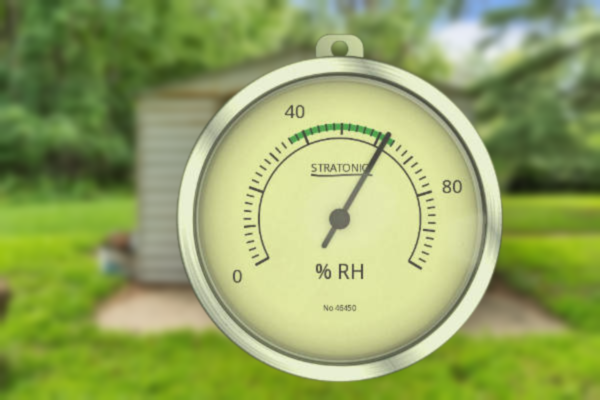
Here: 62 (%)
